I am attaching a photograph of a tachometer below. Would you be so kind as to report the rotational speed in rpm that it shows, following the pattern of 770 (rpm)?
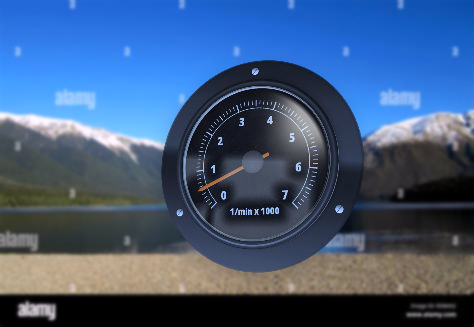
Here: 500 (rpm)
